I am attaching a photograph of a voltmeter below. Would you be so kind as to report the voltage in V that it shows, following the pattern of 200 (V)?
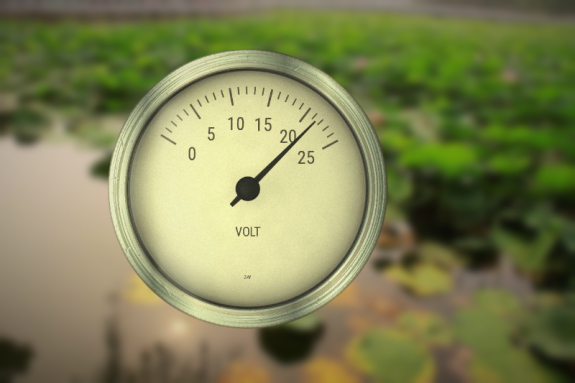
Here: 21.5 (V)
